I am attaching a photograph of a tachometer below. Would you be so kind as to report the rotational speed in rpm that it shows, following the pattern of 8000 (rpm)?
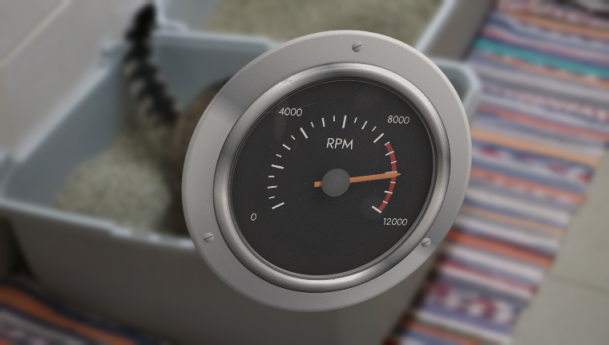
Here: 10000 (rpm)
